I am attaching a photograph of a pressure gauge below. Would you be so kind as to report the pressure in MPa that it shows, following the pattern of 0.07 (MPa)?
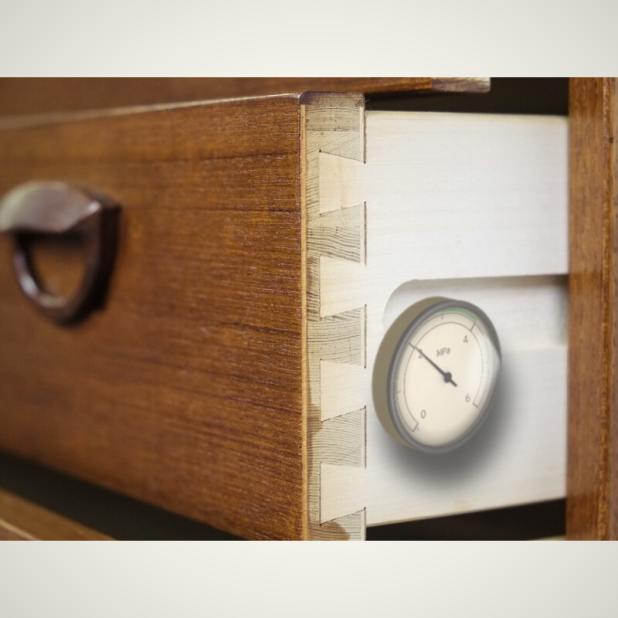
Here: 2 (MPa)
